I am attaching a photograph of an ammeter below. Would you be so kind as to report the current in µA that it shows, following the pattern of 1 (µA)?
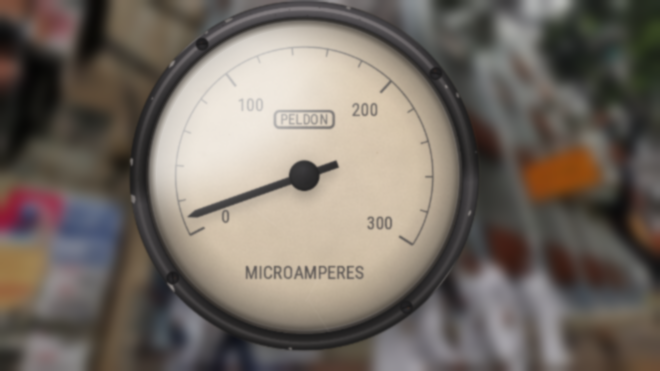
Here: 10 (µA)
